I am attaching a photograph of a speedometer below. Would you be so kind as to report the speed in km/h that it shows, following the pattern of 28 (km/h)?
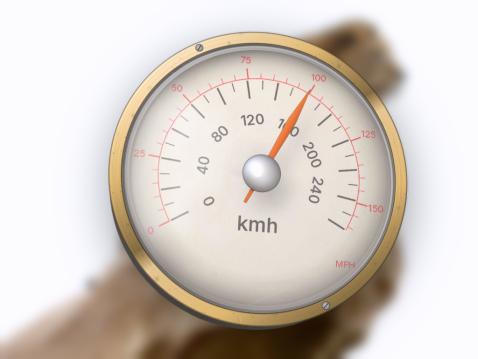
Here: 160 (km/h)
